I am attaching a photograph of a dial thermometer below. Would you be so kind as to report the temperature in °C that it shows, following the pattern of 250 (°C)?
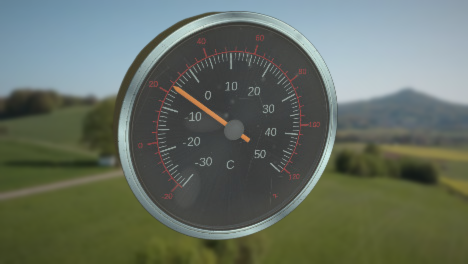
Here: -5 (°C)
